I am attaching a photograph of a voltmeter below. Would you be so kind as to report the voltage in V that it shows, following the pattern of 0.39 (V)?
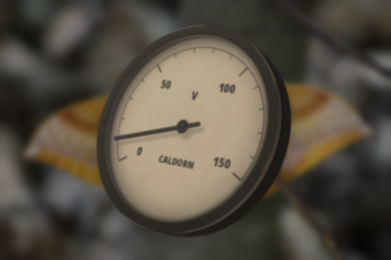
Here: 10 (V)
